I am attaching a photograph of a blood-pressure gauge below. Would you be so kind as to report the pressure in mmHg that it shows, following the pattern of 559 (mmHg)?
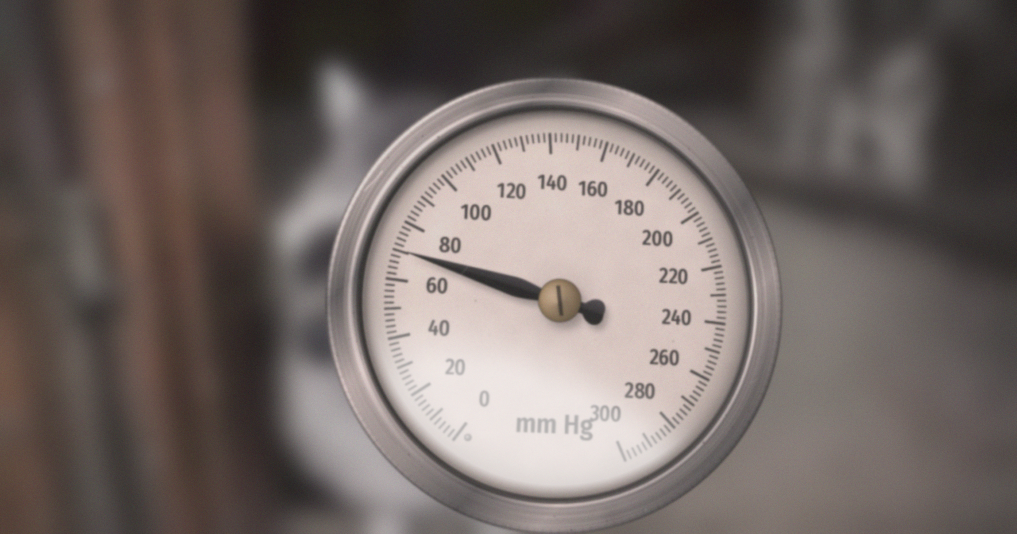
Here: 70 (mmHg)
